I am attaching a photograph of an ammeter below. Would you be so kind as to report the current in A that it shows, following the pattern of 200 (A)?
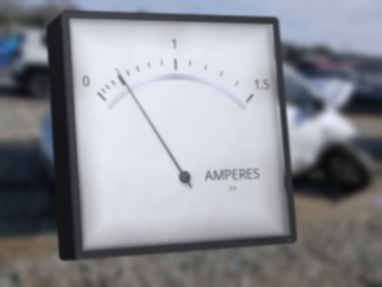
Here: 0.5 (A)
